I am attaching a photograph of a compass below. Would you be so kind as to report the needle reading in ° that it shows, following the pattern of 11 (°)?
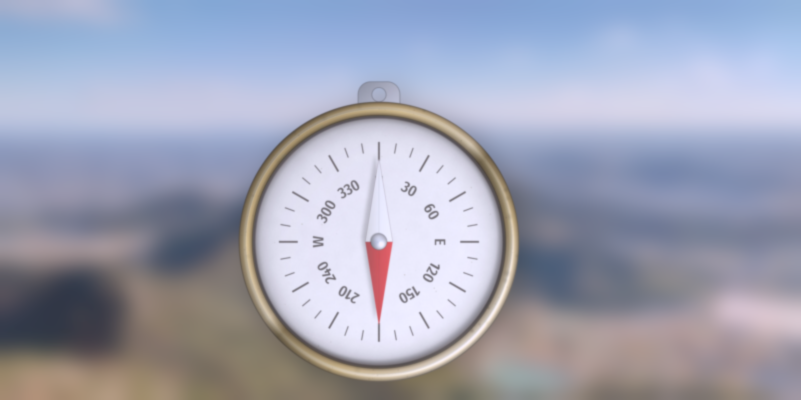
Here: 180 (°)
